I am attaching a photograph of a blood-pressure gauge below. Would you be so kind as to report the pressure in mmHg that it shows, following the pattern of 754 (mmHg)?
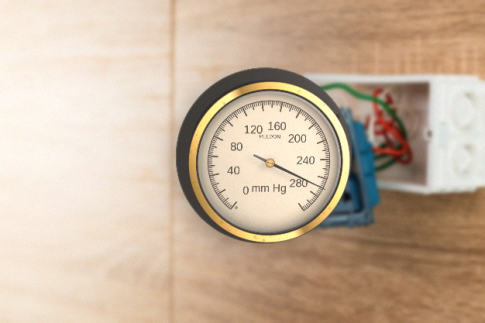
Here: 270 (mmHg)
